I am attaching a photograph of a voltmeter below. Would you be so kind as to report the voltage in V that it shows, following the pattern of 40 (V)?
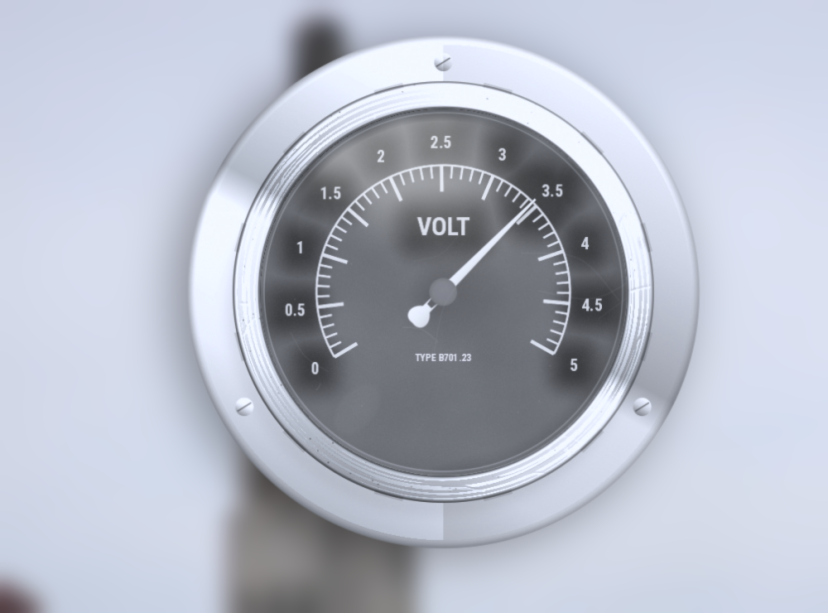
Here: 3.45 (V)
